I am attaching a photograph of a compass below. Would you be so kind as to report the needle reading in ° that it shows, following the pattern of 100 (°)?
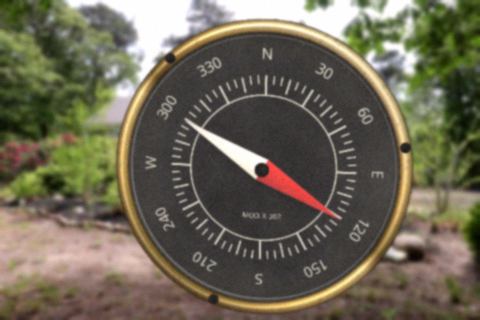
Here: 120 (°)
